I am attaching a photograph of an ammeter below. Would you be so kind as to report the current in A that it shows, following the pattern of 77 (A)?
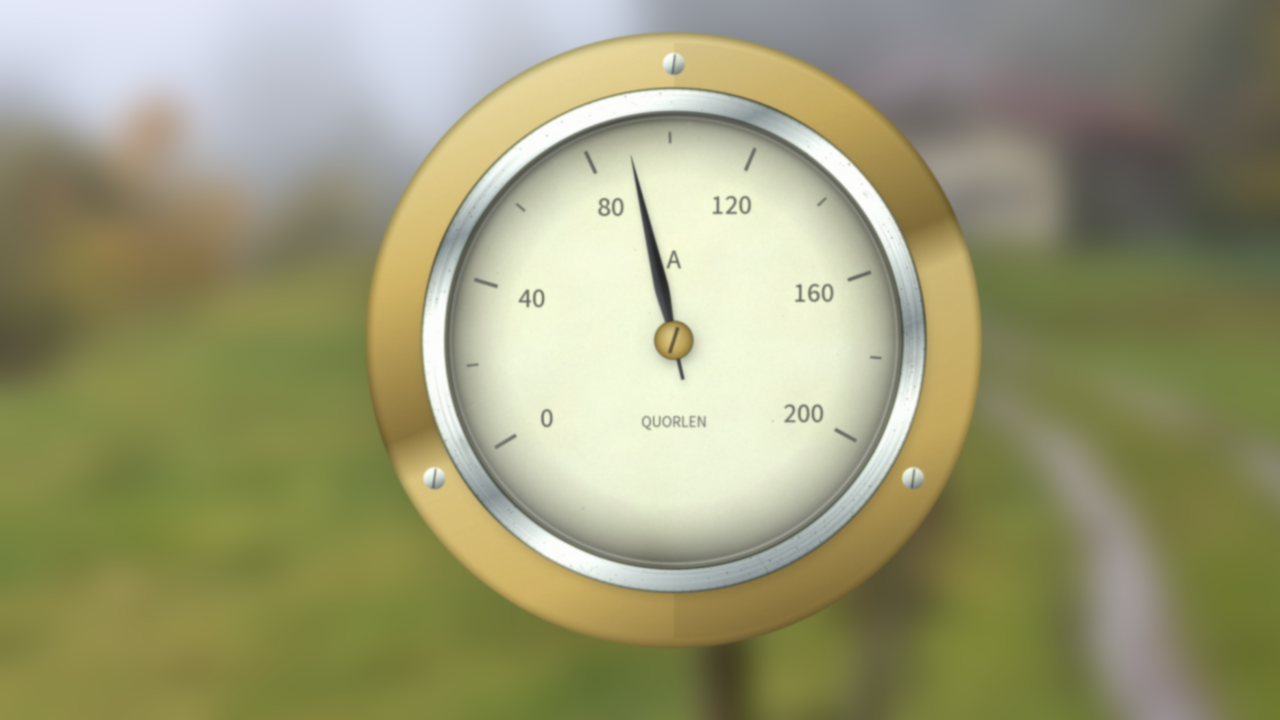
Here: 90 (A)
